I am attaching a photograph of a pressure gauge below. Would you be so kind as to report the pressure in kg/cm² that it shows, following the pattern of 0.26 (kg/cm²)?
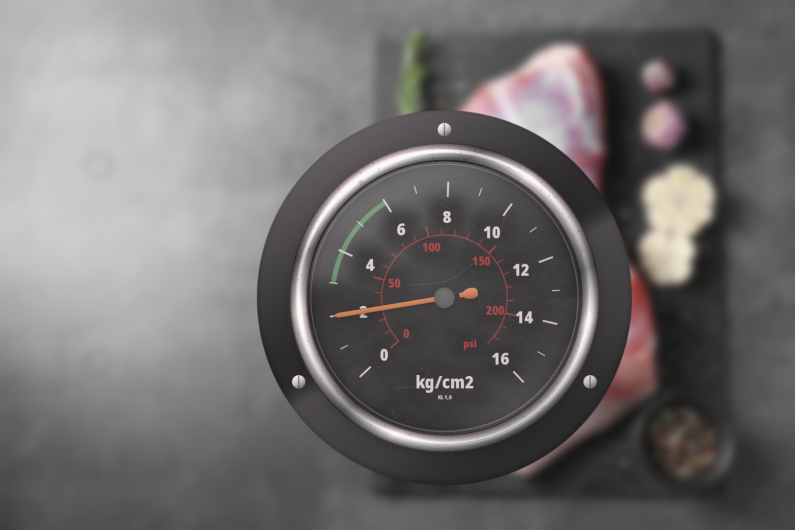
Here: 2 (kg/cm²)
